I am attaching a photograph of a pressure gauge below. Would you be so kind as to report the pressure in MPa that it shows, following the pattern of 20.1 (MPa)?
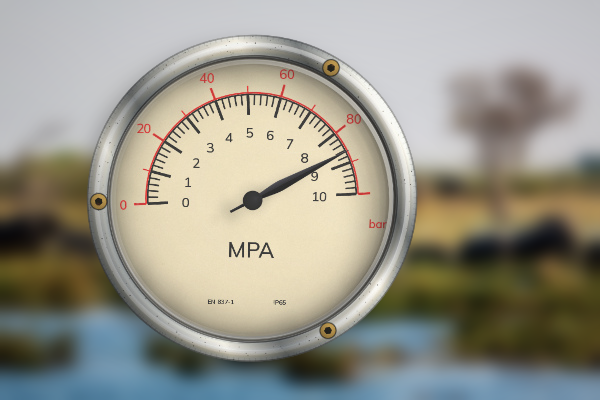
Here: 8.6 (MPa)
